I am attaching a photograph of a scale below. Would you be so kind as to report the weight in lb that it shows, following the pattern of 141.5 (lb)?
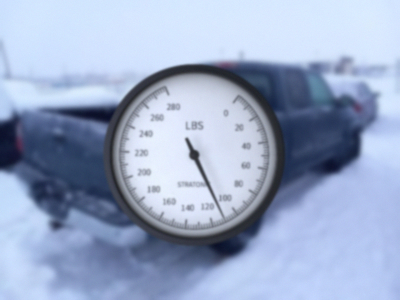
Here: 110 (lb)
